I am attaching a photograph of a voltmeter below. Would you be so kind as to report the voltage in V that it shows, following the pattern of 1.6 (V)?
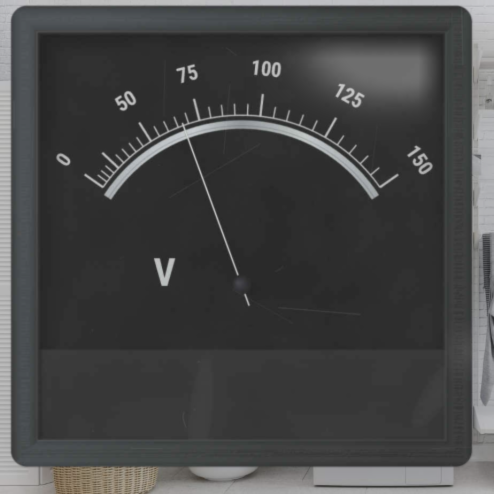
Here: 67.5 (V)
